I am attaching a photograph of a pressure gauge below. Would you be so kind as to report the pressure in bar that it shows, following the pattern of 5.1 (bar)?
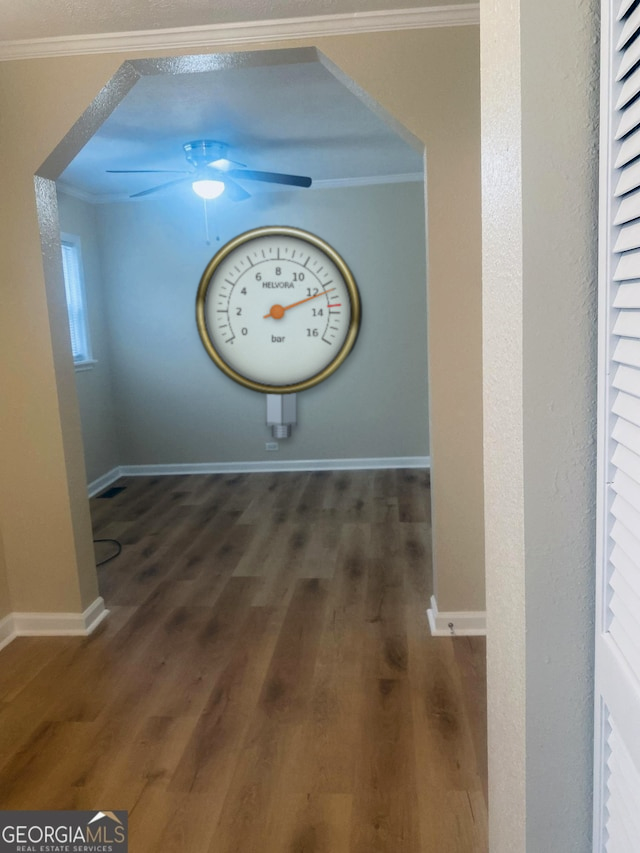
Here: 12.5 (bar)
